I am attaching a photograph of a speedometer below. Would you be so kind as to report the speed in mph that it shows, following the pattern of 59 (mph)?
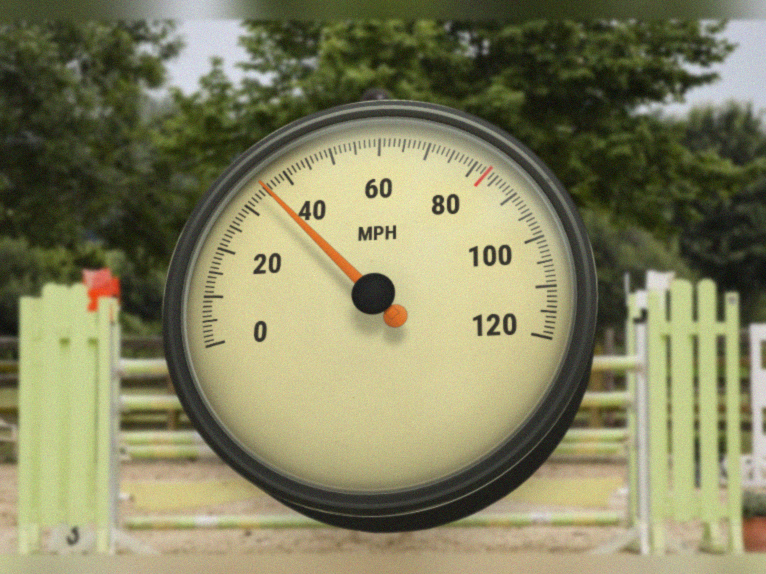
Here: 35 (mph)
